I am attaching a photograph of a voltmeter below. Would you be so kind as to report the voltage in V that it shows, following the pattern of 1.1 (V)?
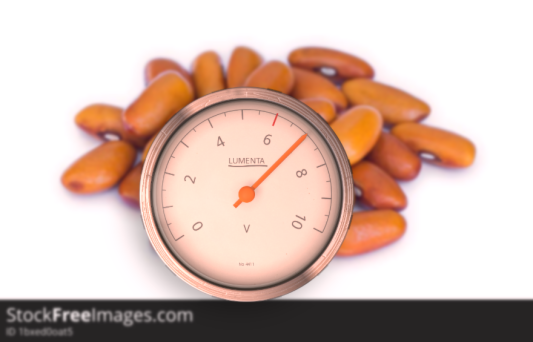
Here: 7 (V)
